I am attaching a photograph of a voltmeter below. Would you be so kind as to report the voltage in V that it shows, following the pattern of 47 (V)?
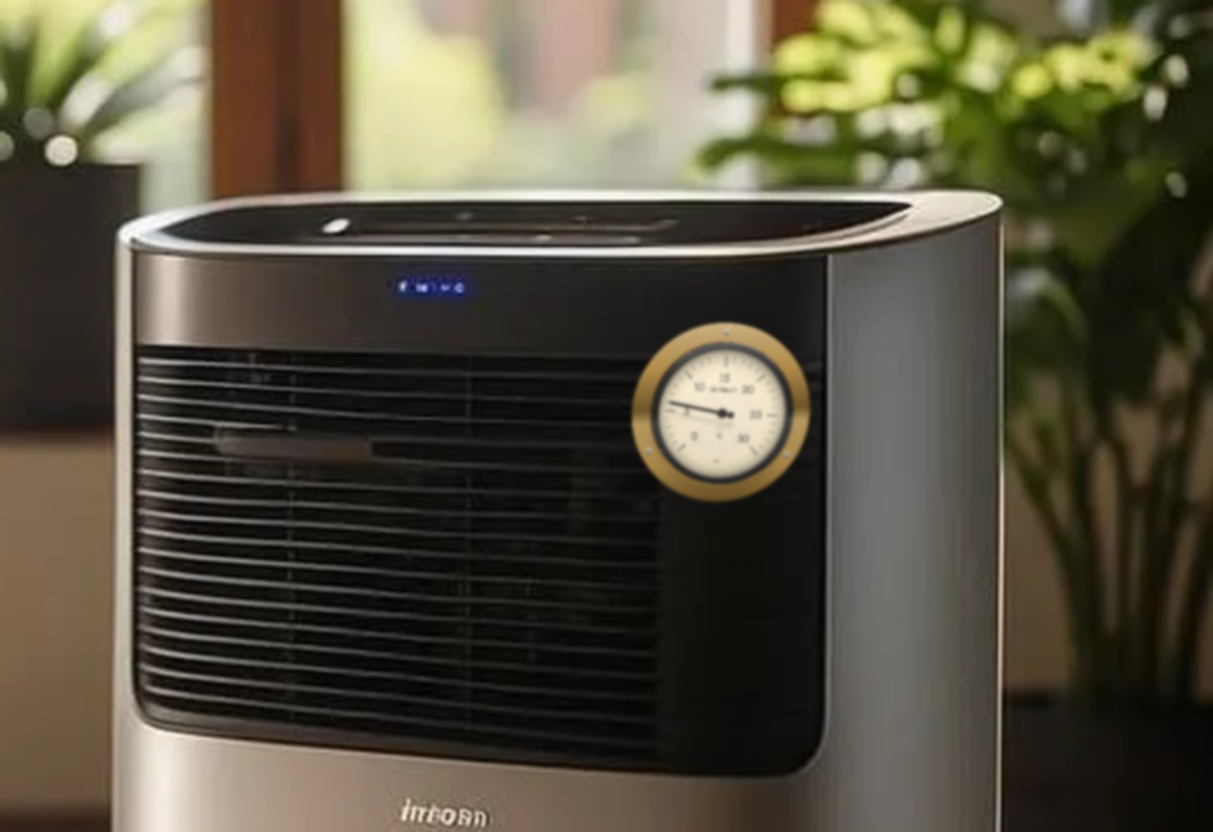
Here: 6 (V)
